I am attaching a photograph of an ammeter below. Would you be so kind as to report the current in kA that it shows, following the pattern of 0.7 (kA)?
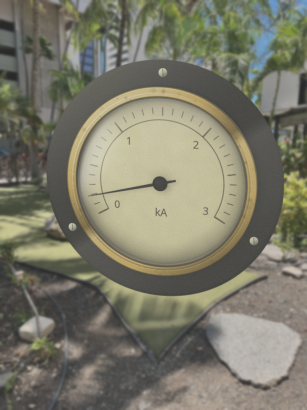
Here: 0.2 (kA)
